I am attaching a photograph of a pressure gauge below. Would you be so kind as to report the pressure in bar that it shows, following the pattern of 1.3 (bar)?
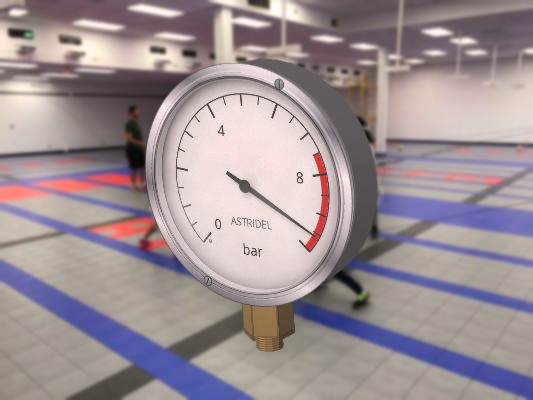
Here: 9.5 (bar)
